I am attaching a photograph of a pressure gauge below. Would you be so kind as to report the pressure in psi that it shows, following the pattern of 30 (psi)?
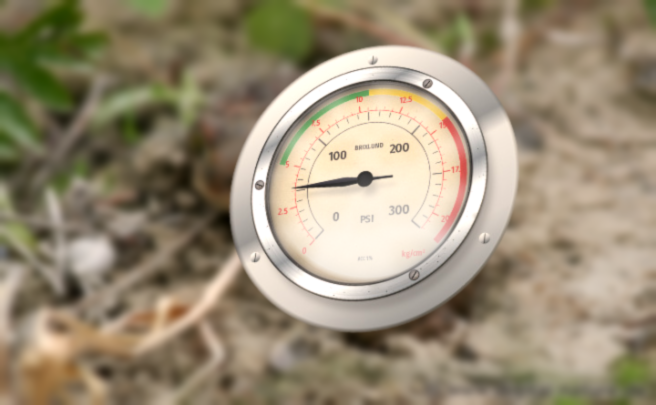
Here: 50 (psi)
